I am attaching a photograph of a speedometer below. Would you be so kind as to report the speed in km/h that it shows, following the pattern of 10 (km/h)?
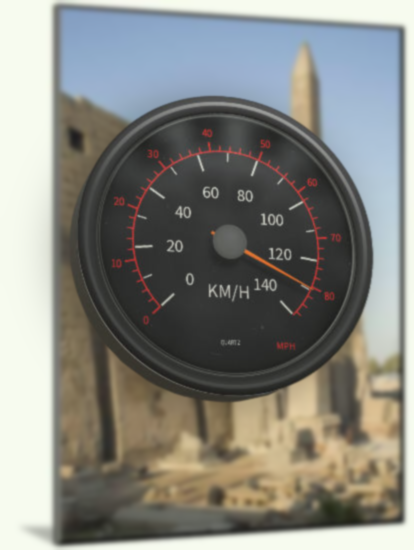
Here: 130 (km/h)
